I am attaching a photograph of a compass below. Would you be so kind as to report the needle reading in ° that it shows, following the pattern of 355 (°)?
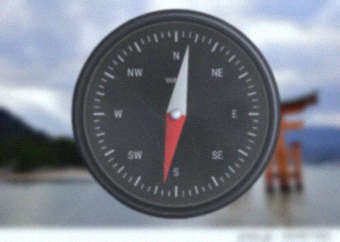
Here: 190 (°)
